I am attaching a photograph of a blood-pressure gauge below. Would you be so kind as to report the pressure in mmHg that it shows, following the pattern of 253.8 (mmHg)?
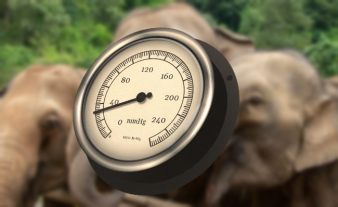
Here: 30 (mmHg)
